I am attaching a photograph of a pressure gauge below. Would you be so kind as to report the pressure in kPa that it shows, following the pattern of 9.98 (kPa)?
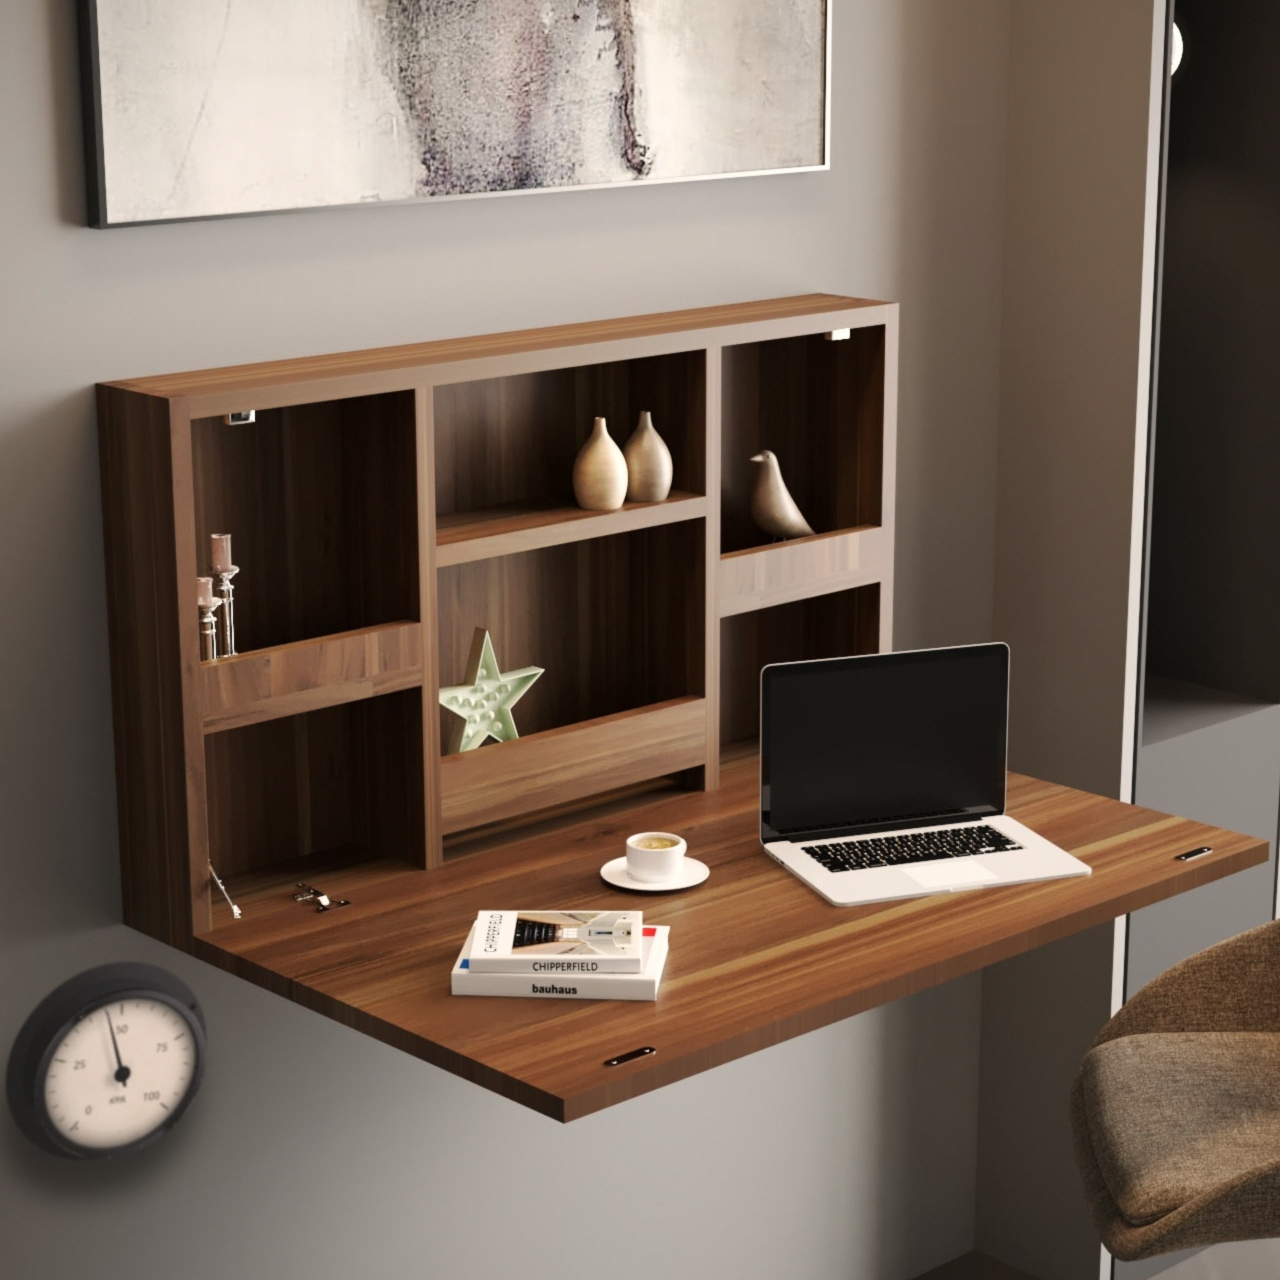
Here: 45 (kPa)
